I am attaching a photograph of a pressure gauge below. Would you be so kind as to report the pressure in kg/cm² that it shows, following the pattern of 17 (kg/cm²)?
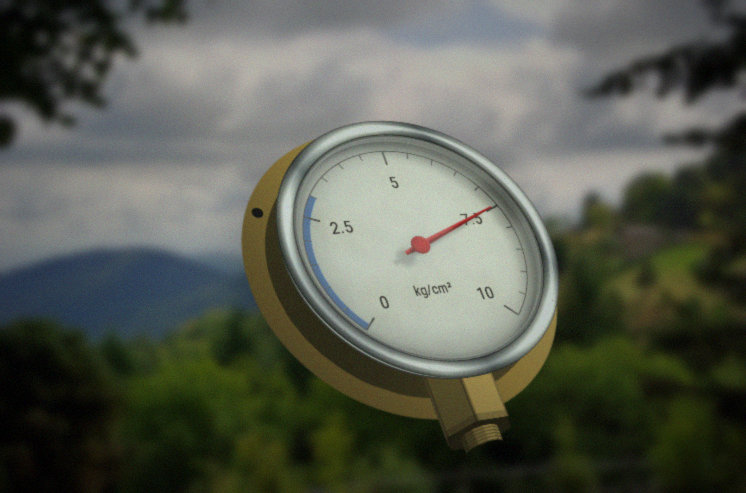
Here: 7.5 (kg/cm²)
